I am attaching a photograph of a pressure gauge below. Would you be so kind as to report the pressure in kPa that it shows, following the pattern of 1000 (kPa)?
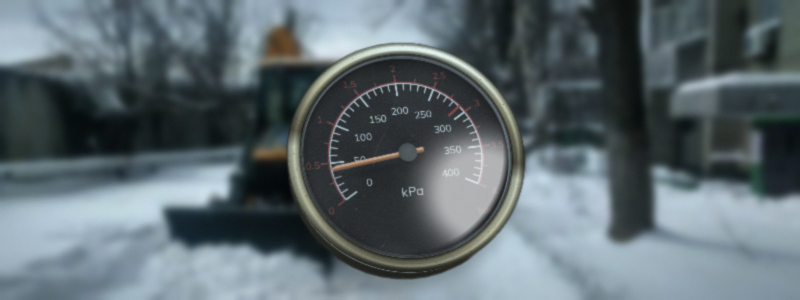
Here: 40 (kPa)
